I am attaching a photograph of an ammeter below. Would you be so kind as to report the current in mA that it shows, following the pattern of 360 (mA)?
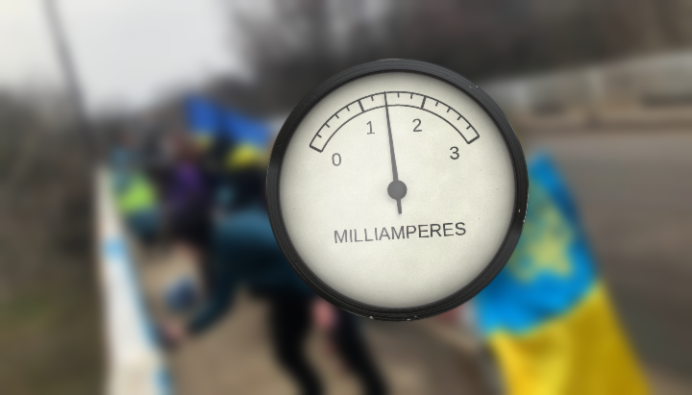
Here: 1.4 (mA)
